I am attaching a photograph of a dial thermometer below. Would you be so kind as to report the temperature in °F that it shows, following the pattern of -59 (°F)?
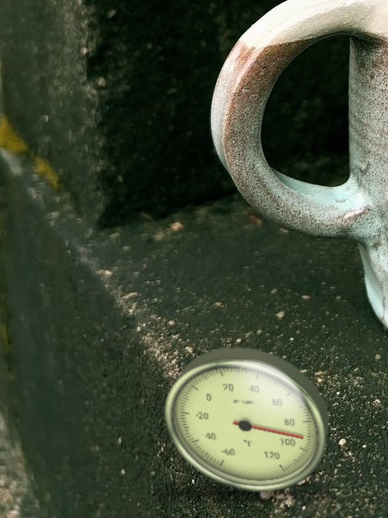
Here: 90 (°F)
